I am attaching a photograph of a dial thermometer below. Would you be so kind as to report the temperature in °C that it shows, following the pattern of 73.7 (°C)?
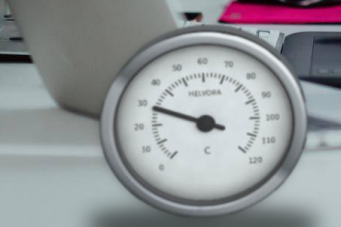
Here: 30 (°C)
